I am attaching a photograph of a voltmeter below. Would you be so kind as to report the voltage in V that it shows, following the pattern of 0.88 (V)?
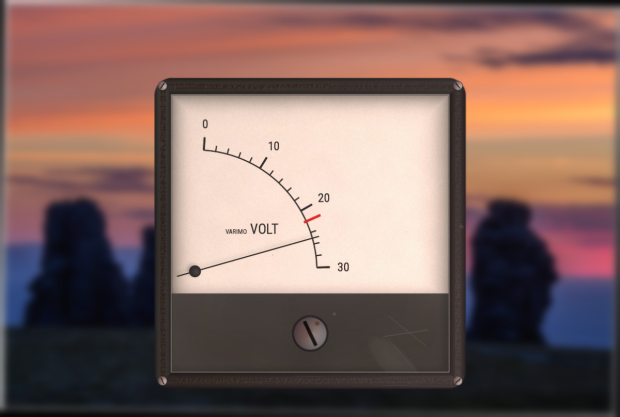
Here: 25 (V)
